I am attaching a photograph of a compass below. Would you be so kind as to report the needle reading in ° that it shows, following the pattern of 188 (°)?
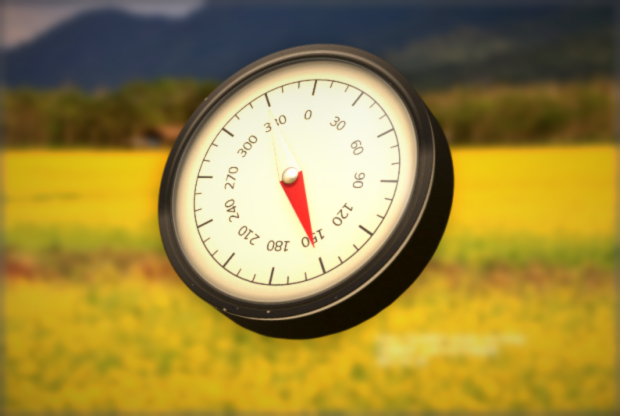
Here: 150 (°)
